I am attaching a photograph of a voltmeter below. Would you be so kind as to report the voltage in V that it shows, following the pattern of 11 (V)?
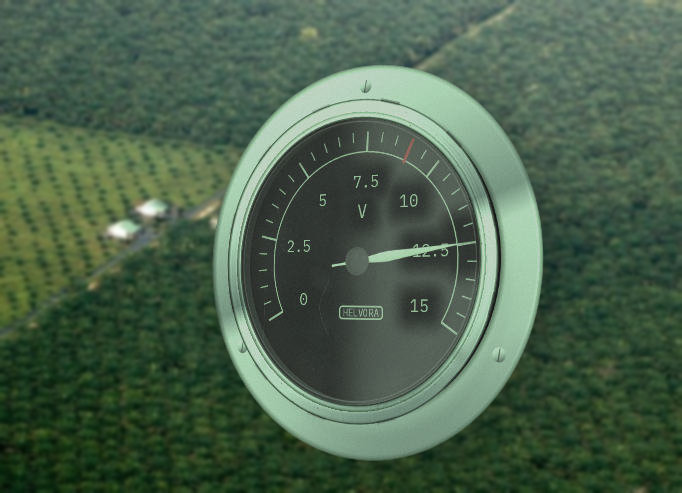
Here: 12.5 (V)
